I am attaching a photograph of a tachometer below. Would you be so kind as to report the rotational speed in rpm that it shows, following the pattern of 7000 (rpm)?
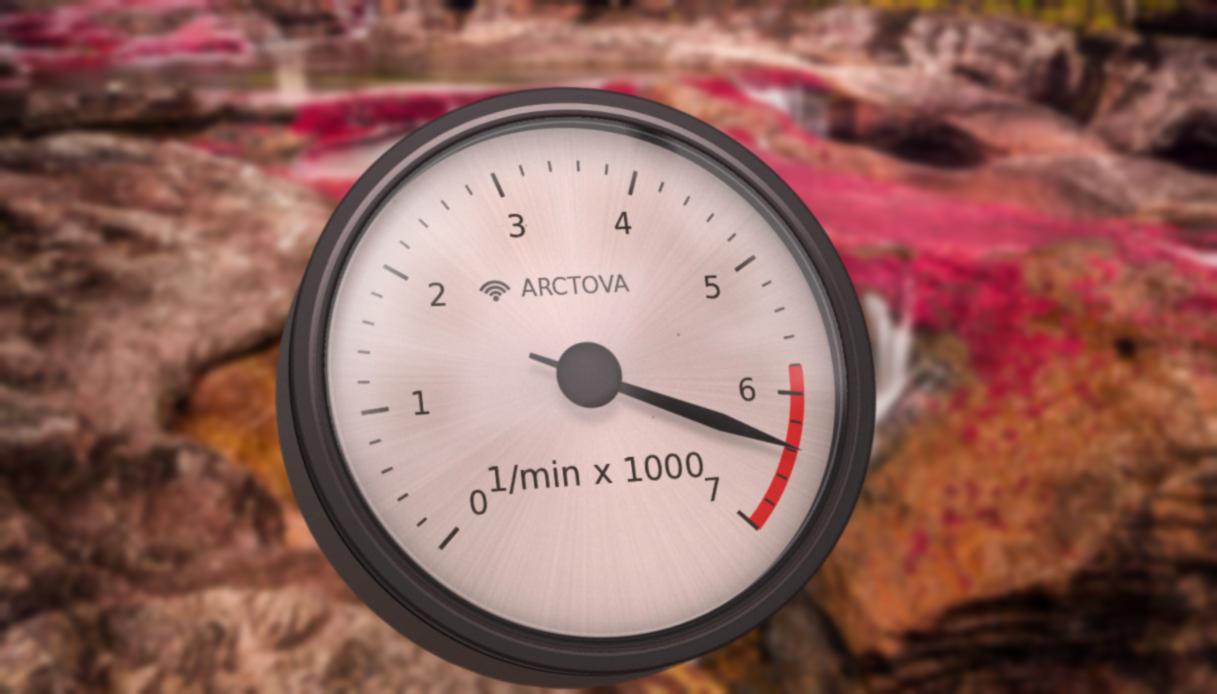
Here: 6400 (rpm)
